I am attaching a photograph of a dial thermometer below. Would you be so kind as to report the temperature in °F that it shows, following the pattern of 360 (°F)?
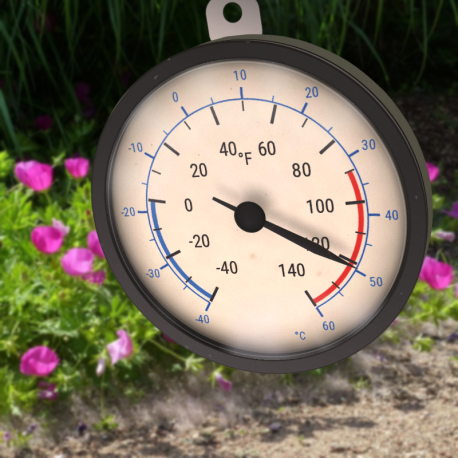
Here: 120 (°F)
